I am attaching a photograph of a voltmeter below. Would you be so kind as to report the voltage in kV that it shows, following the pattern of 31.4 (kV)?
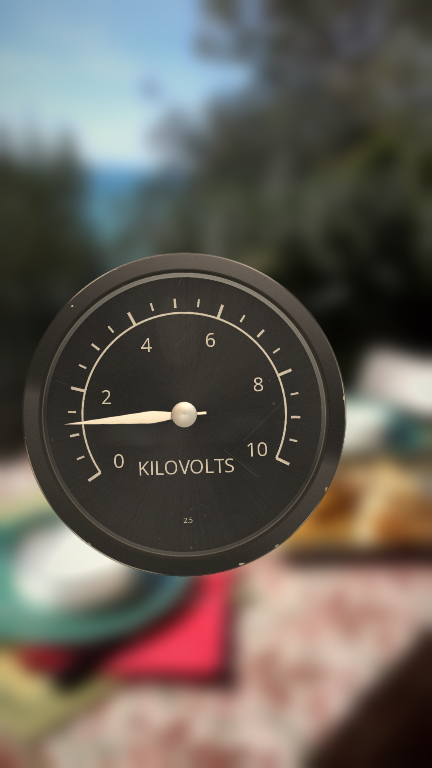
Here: 1.25 (kV)
